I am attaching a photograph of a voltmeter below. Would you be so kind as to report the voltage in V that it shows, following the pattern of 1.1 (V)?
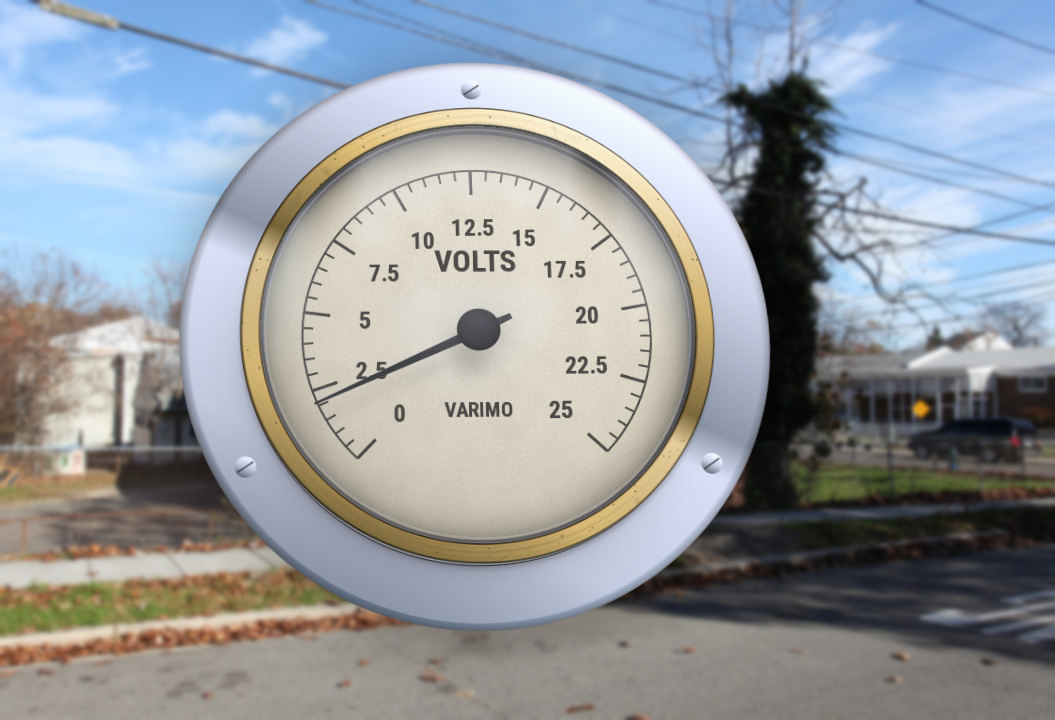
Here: 2 (V)
